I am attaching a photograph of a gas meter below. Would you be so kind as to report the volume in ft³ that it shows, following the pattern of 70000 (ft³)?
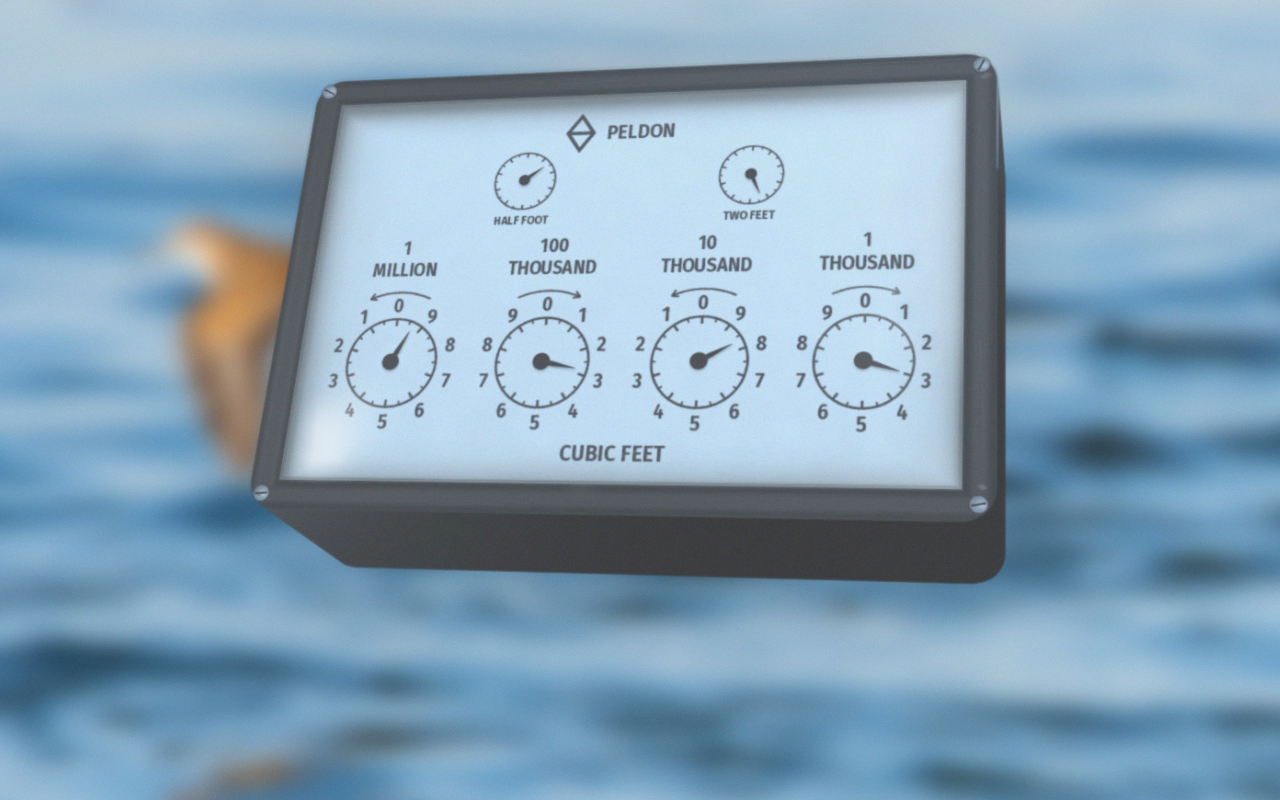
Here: 928300 (ft³)
